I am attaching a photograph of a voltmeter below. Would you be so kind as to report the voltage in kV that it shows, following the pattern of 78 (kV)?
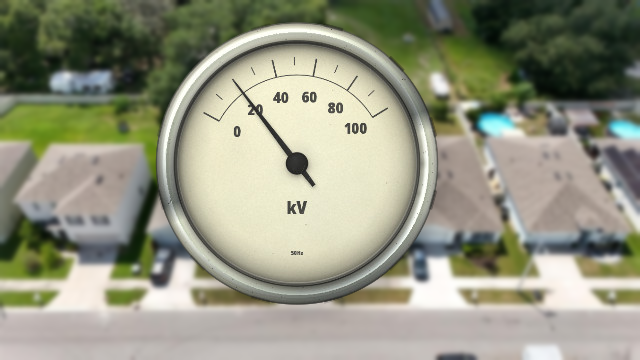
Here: 20 (kV)
